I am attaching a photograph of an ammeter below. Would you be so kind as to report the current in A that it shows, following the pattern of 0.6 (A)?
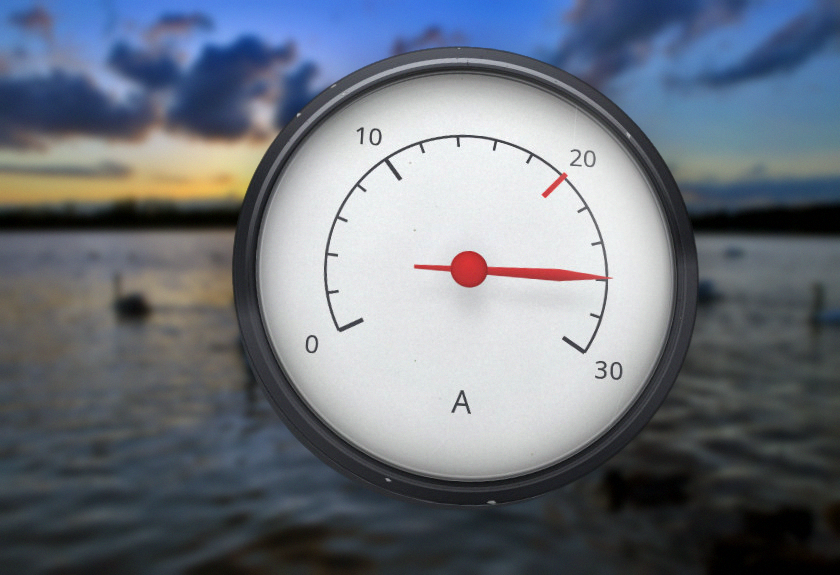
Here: 26 (A)
